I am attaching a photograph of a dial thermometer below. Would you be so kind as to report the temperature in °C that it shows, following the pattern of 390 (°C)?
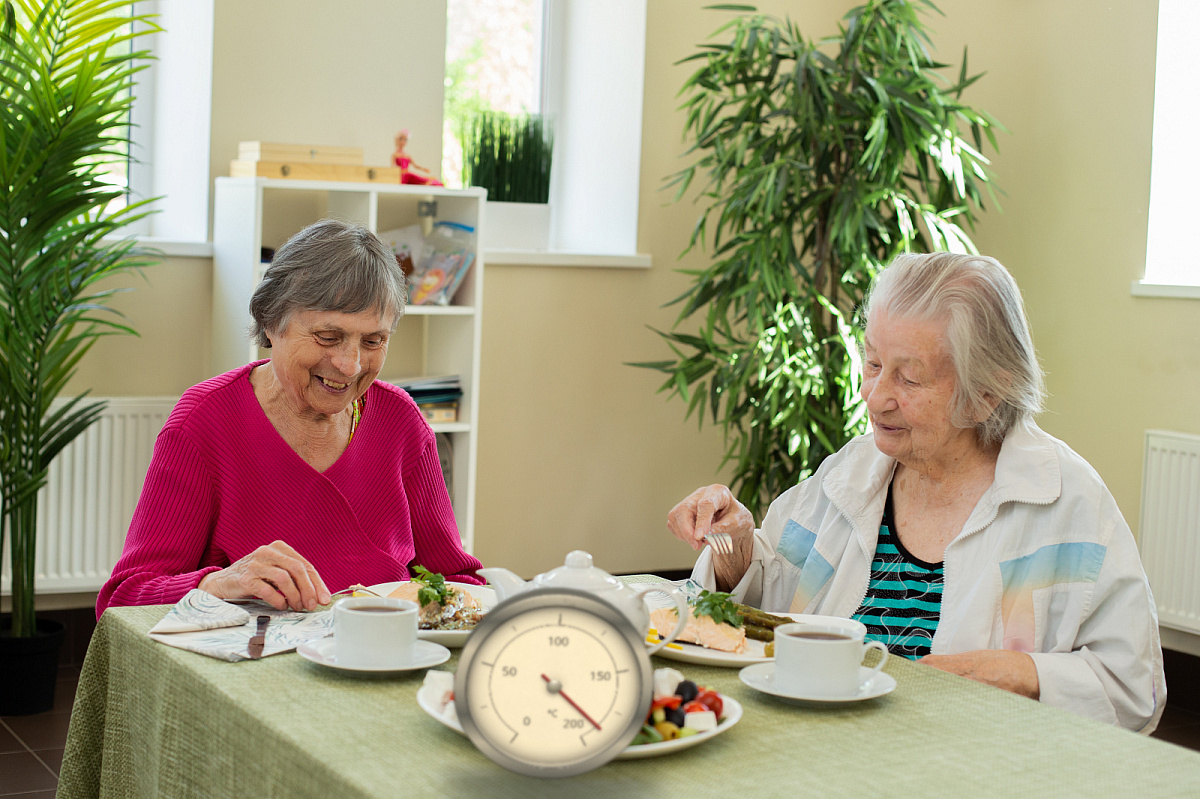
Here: 187.5 (°C)
